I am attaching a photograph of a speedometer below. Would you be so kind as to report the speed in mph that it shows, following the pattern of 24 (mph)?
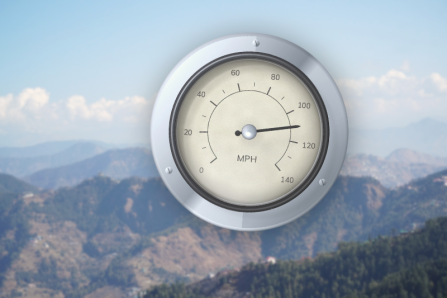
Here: 110 (mph)
